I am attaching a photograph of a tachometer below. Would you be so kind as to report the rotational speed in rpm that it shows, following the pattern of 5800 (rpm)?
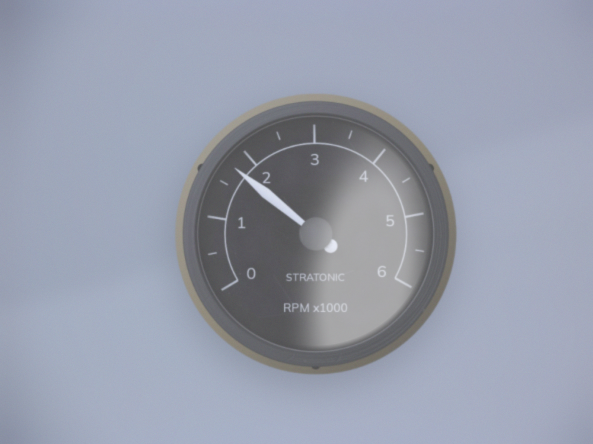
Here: 1750 (rpm)
